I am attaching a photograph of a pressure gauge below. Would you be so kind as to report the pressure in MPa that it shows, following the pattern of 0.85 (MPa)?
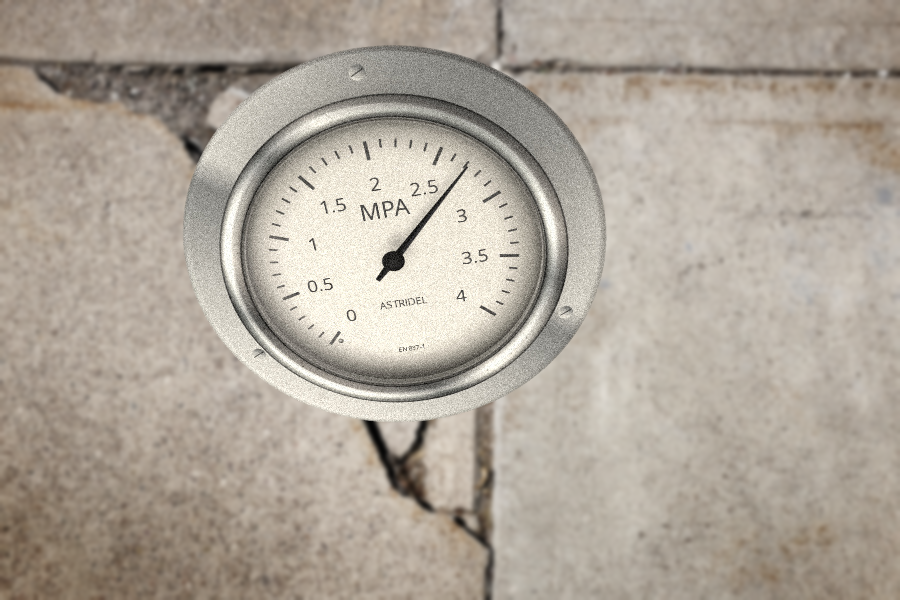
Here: 2.7 (MPa)
